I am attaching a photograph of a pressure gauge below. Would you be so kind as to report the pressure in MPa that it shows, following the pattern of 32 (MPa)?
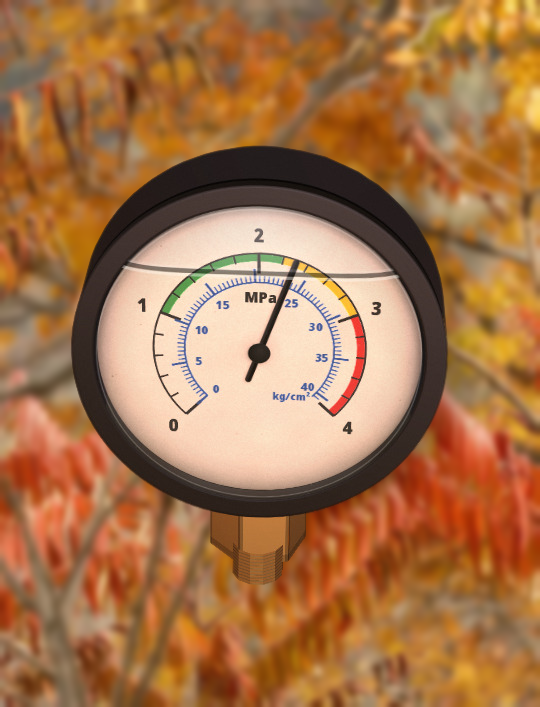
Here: 2.3 (MPa)
